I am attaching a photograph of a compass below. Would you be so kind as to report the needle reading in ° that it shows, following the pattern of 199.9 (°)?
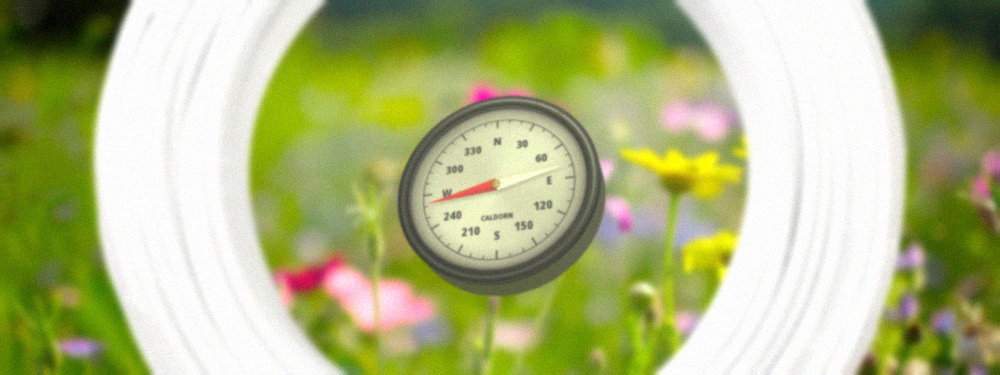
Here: 260 (°)
